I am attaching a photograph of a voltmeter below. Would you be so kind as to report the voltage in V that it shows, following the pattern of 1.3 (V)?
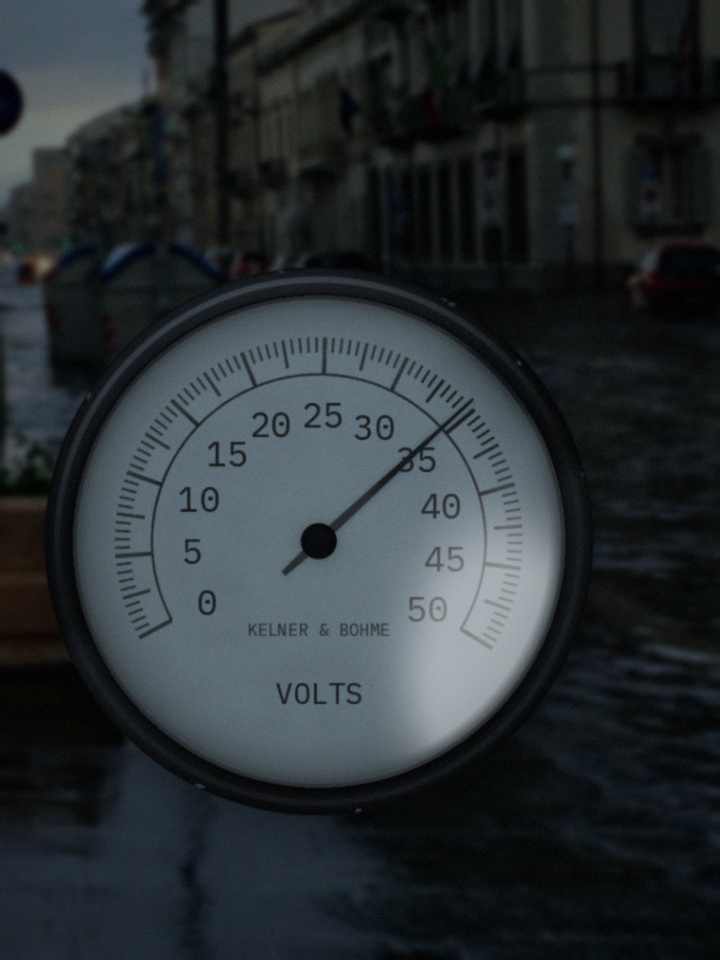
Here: 34.5 (V)
